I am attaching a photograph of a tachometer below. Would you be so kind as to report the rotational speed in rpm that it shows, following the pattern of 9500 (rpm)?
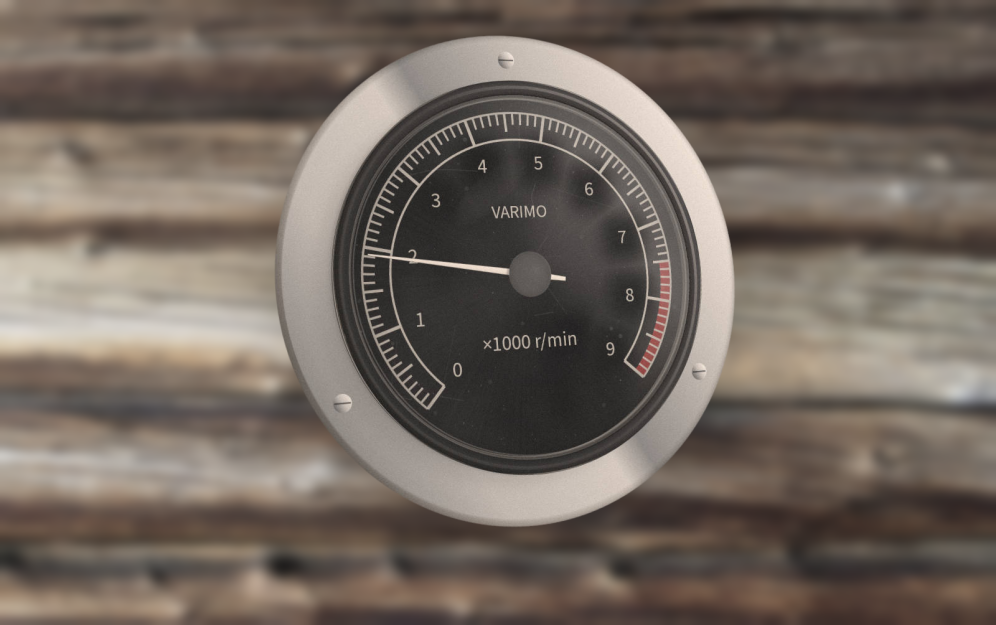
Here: 1900 (rpm)
